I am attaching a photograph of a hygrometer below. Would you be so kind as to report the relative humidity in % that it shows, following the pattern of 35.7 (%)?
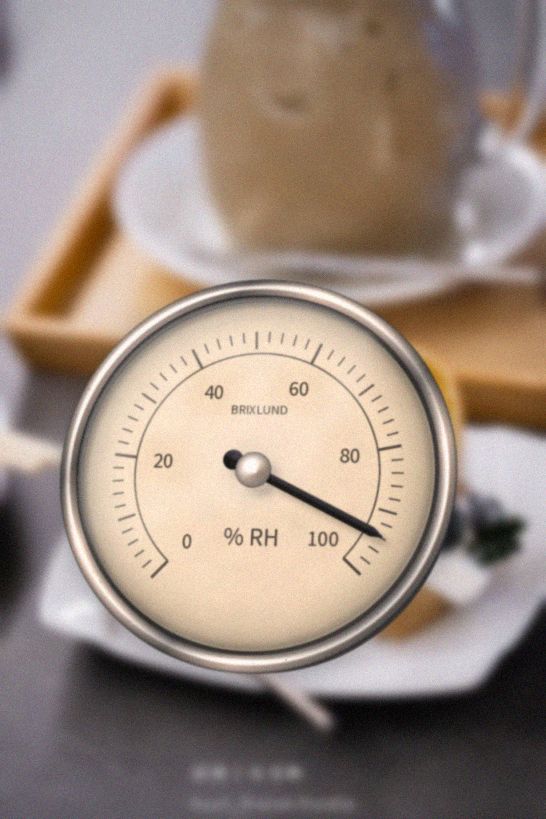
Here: 94 (%)
